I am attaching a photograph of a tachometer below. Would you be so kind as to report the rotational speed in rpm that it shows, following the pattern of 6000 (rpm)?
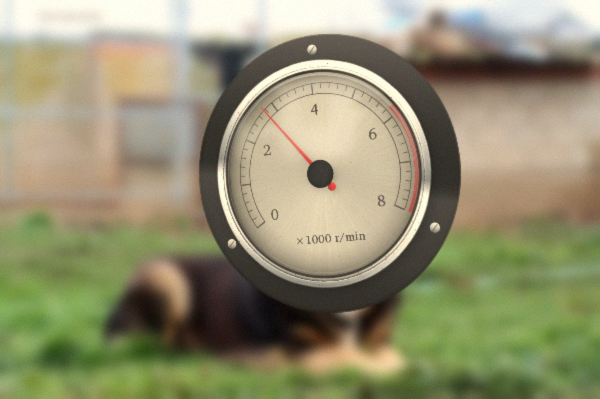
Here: 2800 (rpm)
